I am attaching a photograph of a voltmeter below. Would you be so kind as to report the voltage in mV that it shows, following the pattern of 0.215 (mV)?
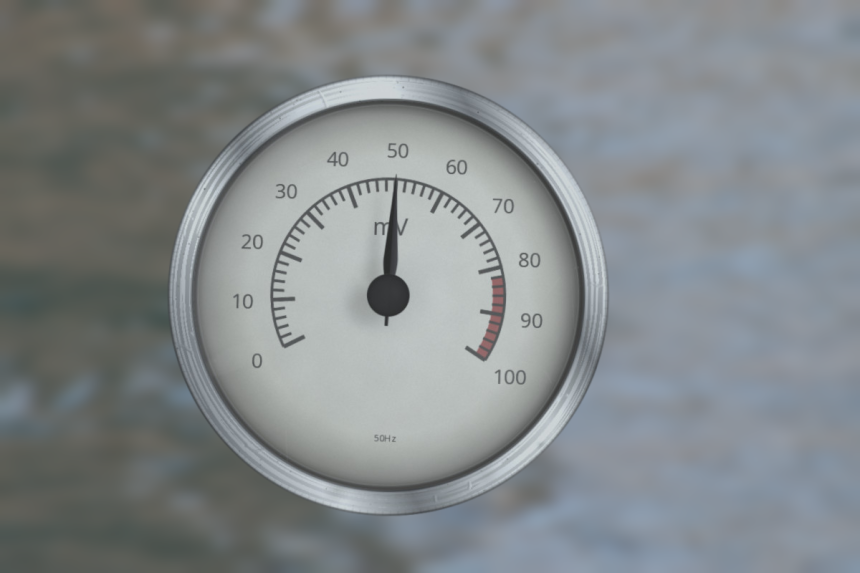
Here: 50 (mV)
